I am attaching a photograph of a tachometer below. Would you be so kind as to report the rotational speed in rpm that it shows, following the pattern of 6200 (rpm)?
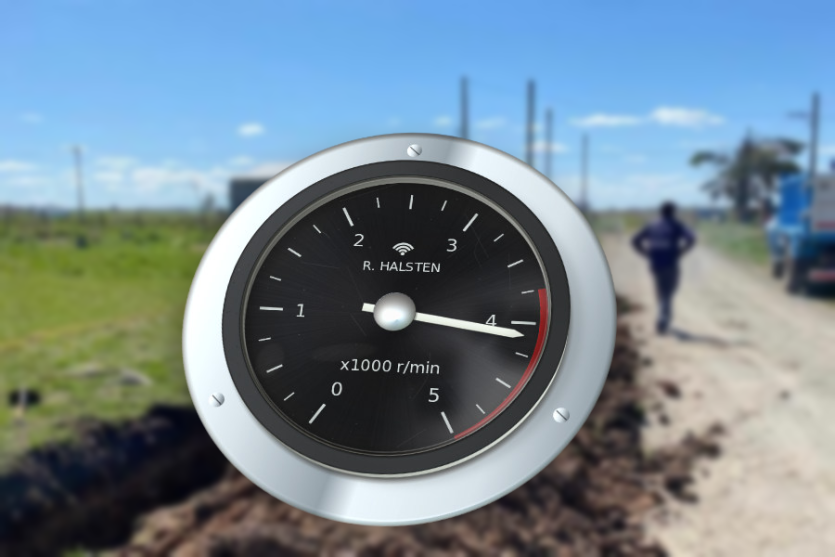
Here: 4125 (rpm)
